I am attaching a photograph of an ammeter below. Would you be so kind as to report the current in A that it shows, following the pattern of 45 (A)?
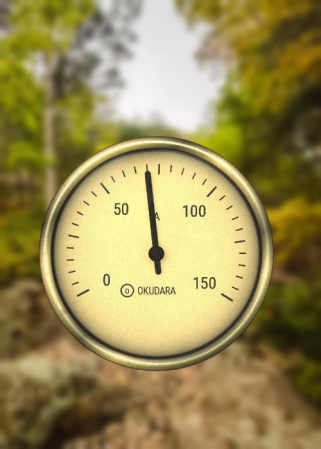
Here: 70 (A)
